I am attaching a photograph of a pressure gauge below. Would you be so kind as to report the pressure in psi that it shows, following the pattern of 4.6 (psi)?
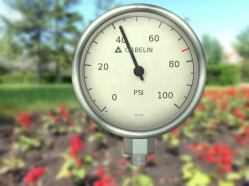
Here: 42.5 (psi)
